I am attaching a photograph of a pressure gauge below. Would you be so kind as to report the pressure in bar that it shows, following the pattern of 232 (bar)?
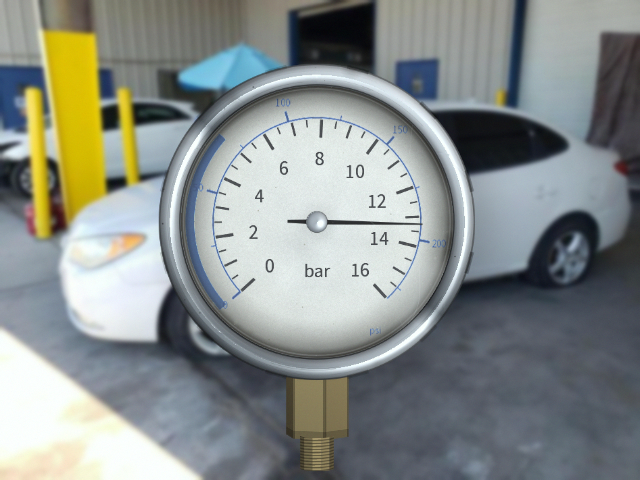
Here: 13.25 (bar)
